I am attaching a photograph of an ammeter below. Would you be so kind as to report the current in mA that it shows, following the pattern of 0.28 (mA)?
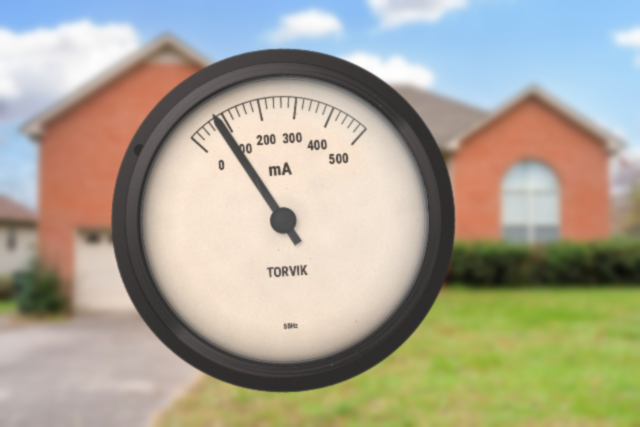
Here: 80 (mA)
